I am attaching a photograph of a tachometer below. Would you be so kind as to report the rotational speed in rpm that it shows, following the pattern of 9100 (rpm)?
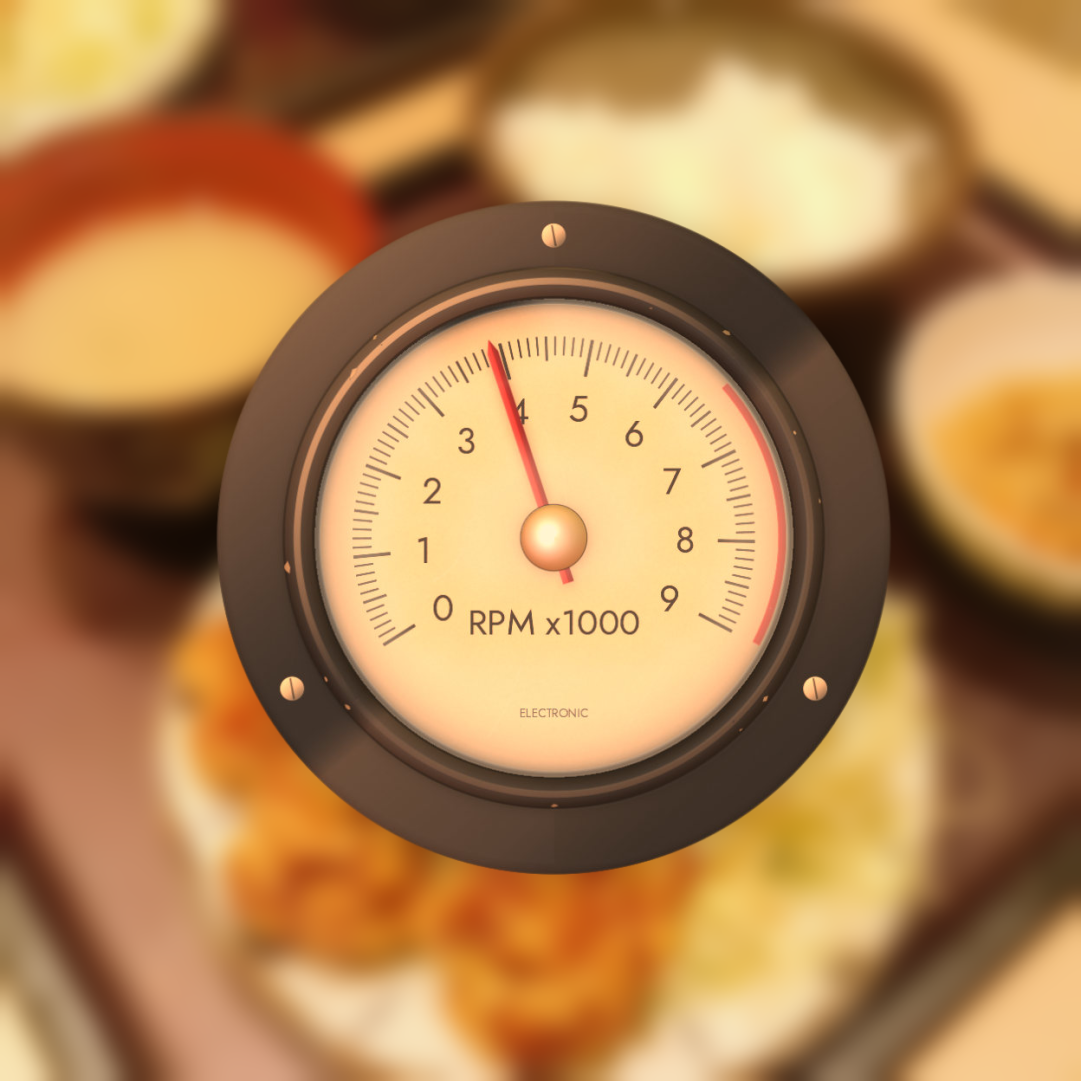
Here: 3900 (rpm)
